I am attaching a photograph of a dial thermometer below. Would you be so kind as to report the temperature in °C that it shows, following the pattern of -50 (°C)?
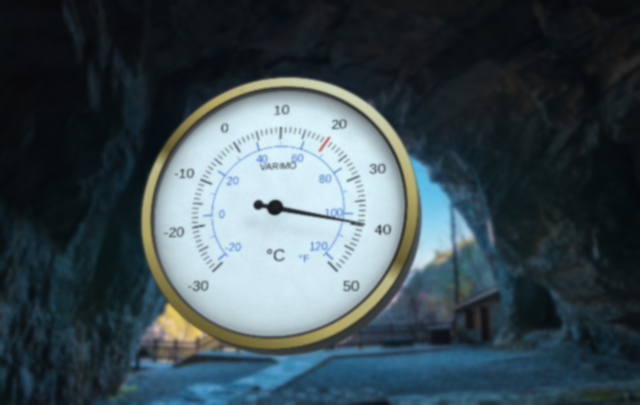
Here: 40 (°C)
